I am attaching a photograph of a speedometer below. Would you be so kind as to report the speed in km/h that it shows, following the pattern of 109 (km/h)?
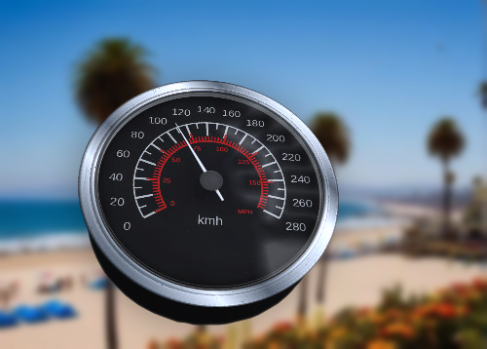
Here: 110 (km/h)
